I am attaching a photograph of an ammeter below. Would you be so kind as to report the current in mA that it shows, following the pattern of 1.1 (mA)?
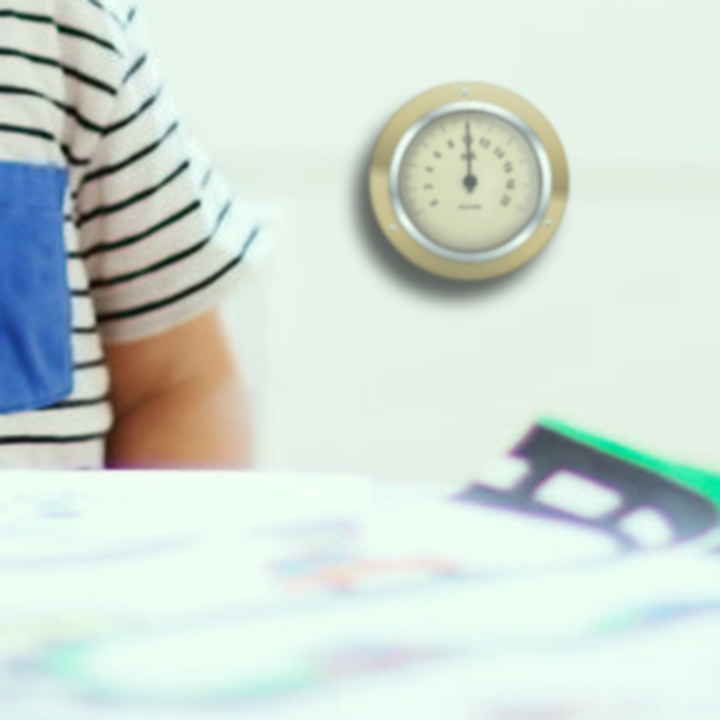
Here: 10 (mA)
